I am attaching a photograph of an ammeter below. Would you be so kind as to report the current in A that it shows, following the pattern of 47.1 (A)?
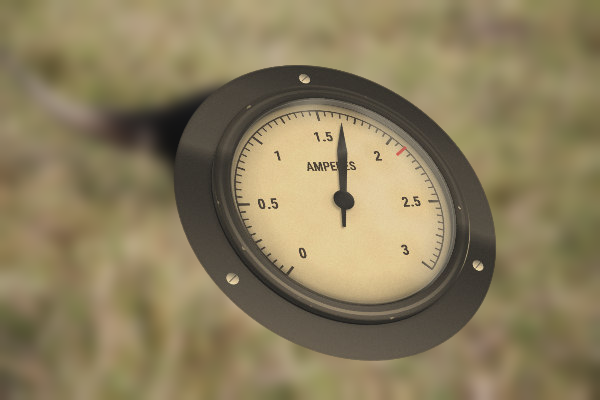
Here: 1.65 (A)
